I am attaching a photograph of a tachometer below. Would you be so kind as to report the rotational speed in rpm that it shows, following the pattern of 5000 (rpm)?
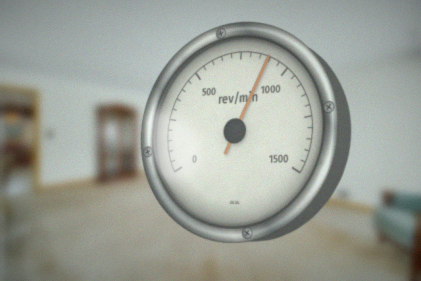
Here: 900 (rpm)
